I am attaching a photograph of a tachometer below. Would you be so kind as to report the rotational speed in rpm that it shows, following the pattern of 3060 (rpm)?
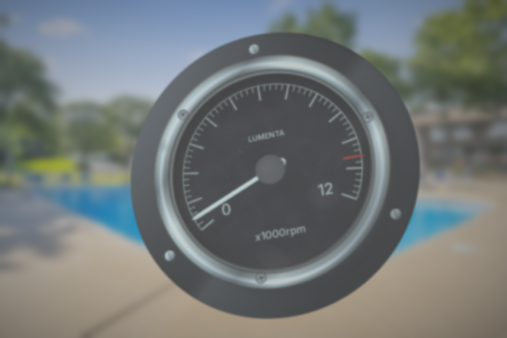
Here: 400 (rpm)
